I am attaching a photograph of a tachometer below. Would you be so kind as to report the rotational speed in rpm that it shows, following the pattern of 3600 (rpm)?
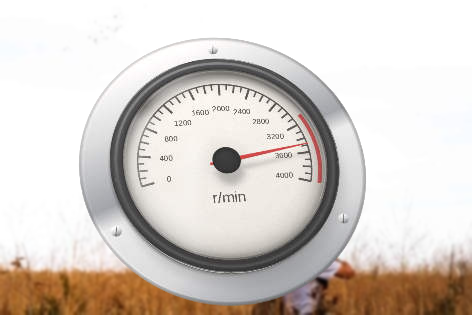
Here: 3500 (rpm)
